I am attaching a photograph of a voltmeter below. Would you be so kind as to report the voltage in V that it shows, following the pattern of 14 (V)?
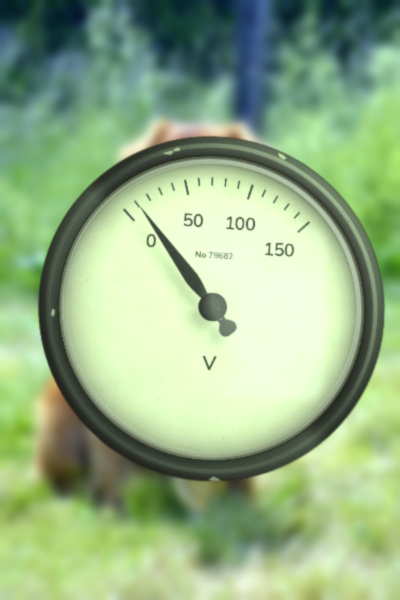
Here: 10 (V)
